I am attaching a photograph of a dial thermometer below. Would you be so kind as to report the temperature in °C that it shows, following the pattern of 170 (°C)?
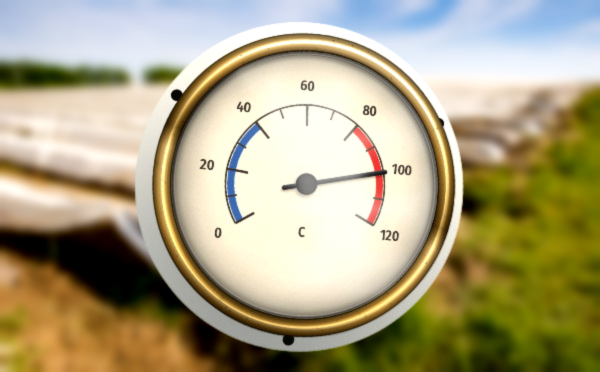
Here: 100 (°C)
